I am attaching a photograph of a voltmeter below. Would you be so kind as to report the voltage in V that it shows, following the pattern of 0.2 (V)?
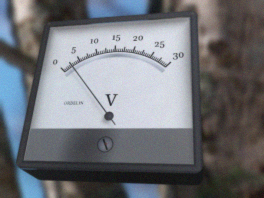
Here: 2.5 (V)
